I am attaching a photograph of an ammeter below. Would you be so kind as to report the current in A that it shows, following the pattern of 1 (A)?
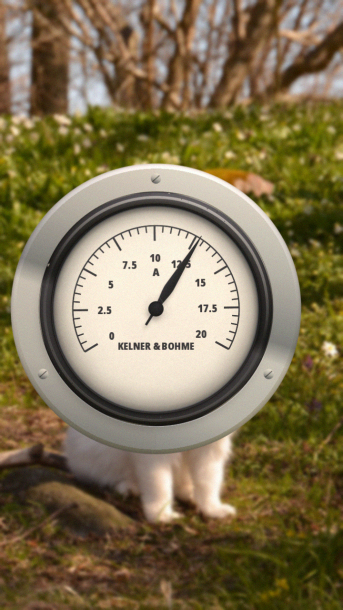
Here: 12.75 (A)
